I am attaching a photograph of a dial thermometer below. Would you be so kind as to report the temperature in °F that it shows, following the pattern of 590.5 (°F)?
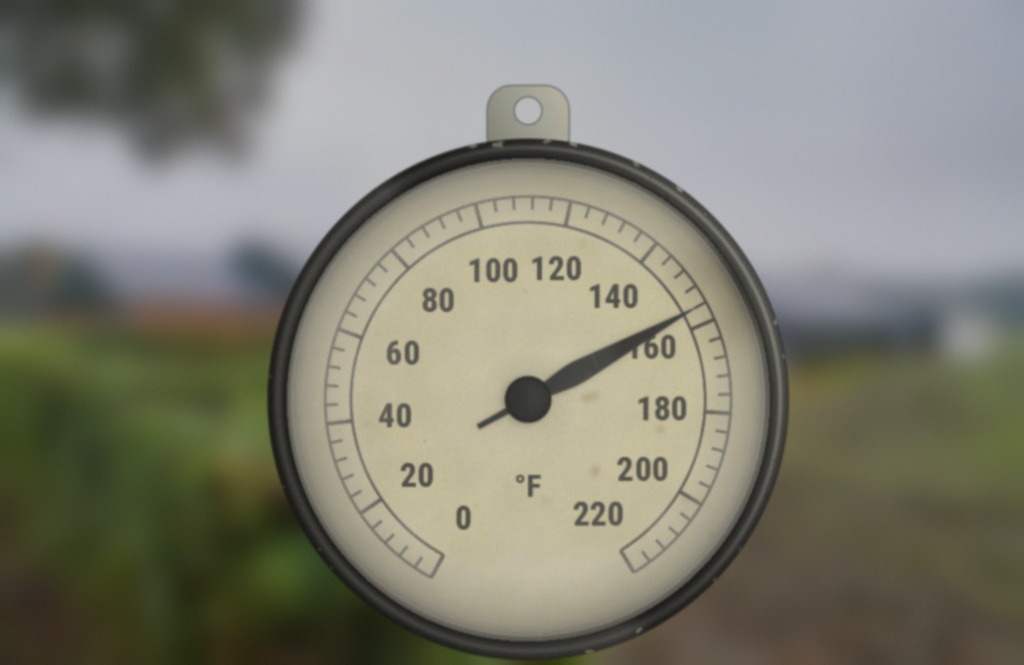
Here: 156 (°F)
